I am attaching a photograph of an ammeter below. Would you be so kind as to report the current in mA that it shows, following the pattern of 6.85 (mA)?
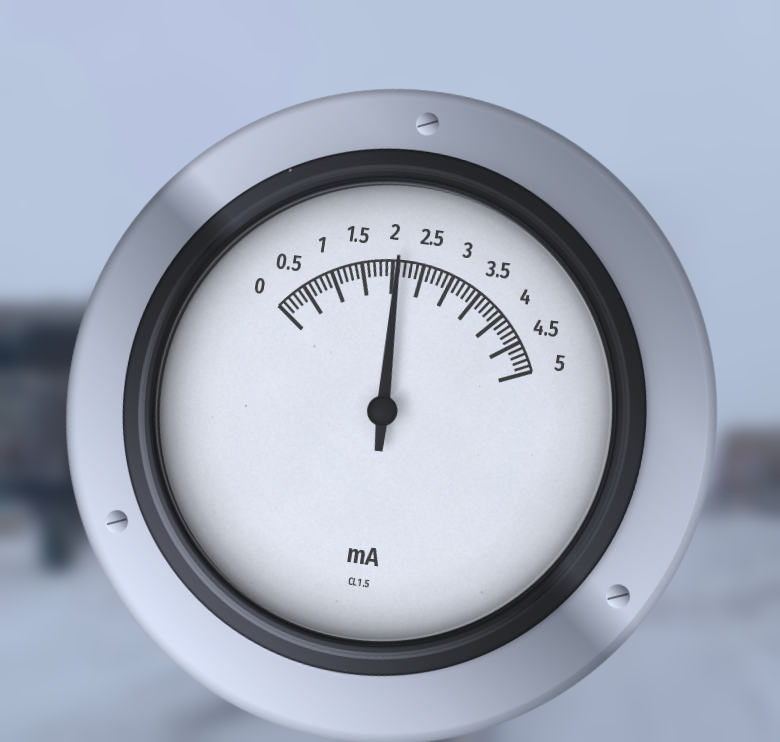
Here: 2.1 (mA)
